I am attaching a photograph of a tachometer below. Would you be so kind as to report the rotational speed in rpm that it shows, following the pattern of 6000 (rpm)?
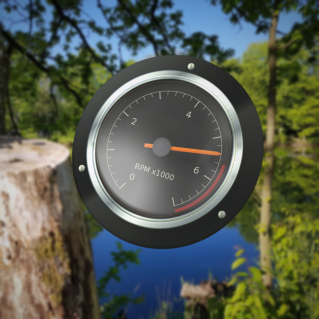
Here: 5400 (rpm)
